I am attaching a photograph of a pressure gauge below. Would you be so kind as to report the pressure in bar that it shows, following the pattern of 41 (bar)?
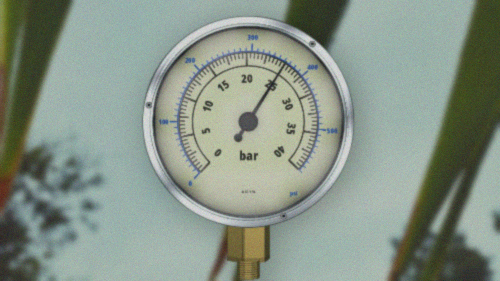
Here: 25 (bar)
